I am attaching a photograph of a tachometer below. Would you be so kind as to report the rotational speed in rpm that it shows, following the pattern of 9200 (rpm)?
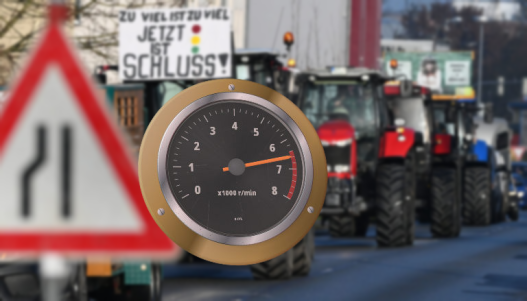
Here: 6600 (rpm)
